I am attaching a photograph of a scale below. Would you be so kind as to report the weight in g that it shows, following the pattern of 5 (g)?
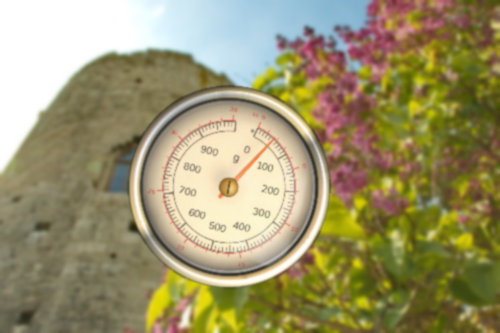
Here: 50 (g)
